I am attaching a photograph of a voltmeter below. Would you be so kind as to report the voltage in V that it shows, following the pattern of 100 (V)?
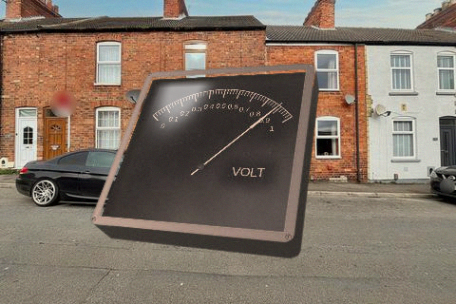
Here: 0.9 (V)
